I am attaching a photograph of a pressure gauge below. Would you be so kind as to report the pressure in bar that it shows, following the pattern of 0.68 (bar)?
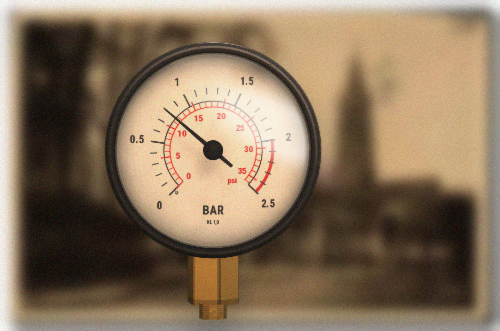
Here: 0.8 (bar)
